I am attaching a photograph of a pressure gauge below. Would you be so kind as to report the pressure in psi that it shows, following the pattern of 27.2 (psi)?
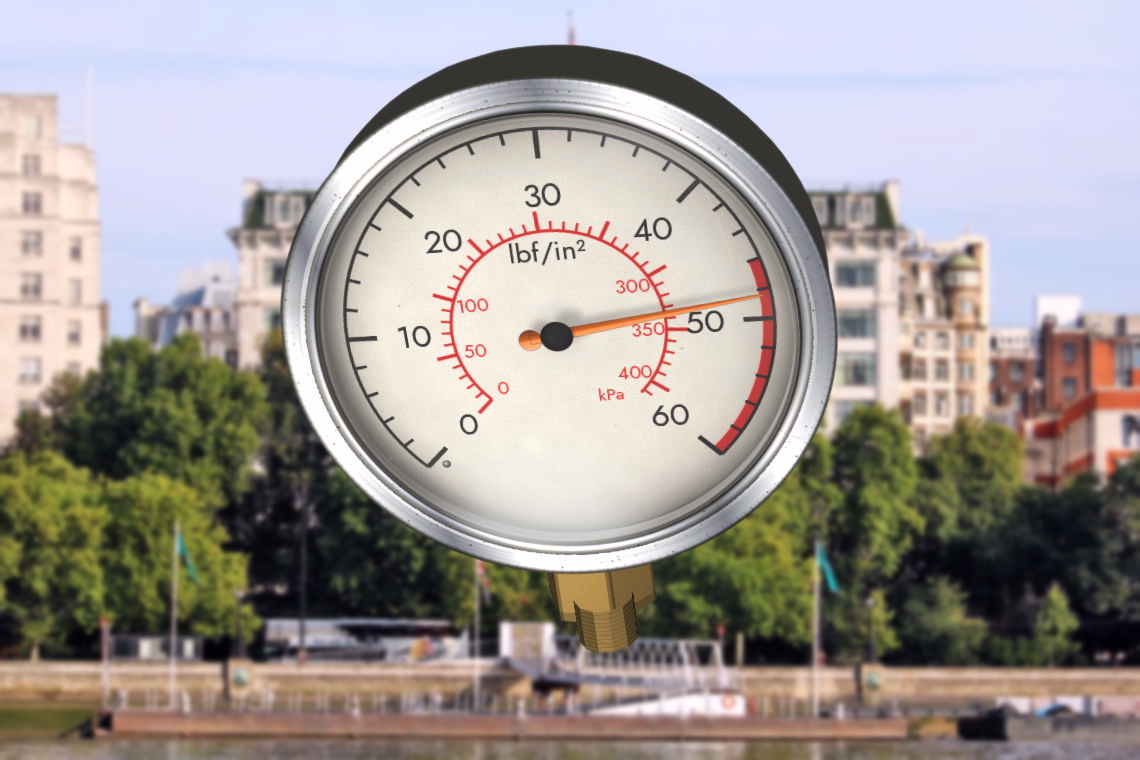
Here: 48 (psi)
